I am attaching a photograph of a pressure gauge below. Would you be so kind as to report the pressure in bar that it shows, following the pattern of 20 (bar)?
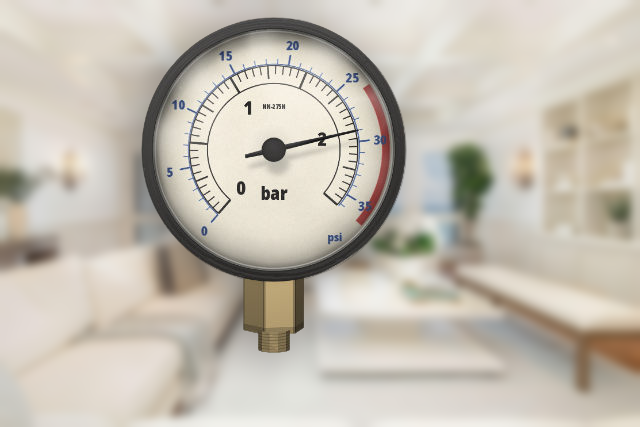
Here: 2 (bar)
